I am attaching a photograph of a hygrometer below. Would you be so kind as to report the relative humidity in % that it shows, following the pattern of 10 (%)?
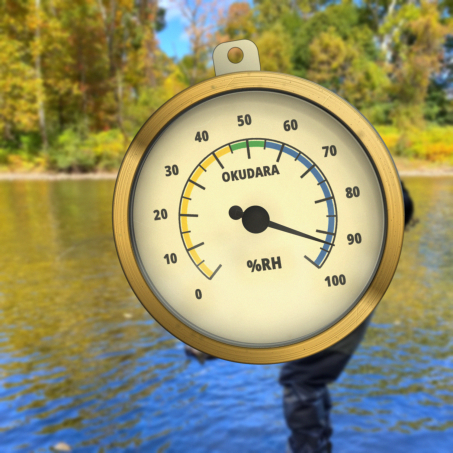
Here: 92.5 (%)
